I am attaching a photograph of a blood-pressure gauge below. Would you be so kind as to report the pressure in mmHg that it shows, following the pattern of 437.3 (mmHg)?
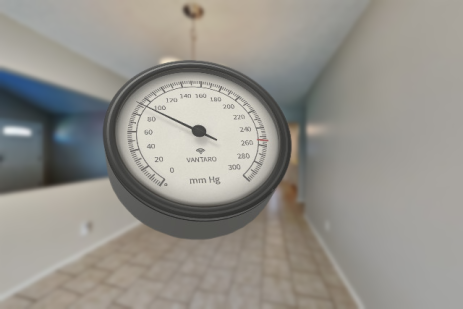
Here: 90 (mmHg)
